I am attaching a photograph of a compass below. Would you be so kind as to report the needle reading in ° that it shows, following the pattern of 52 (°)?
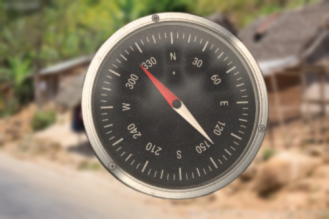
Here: 320 (°)
